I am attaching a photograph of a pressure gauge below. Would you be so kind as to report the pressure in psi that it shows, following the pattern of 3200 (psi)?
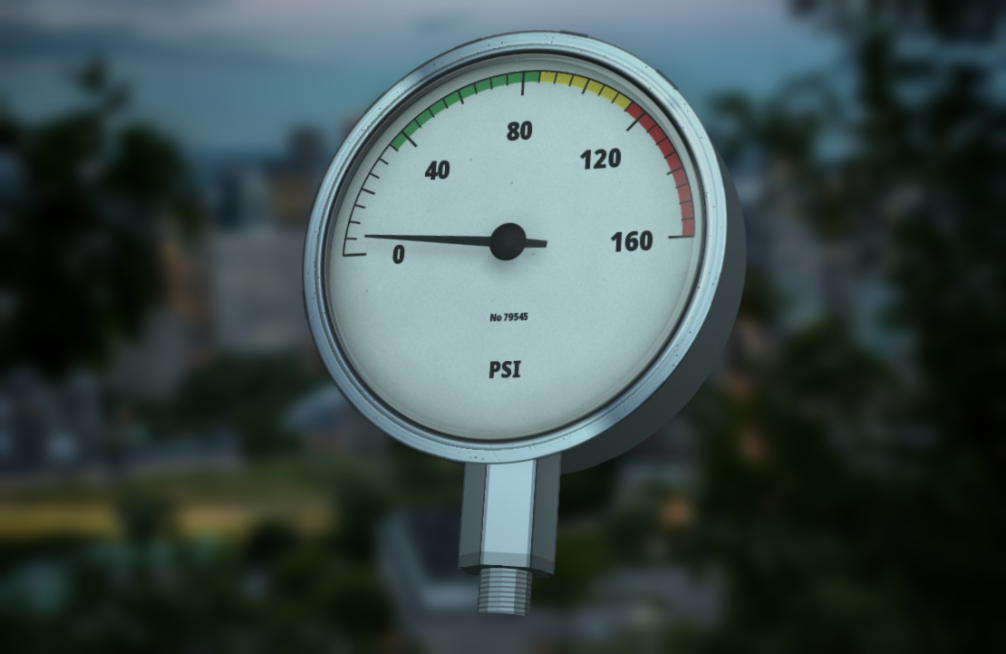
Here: 5 (psi)
